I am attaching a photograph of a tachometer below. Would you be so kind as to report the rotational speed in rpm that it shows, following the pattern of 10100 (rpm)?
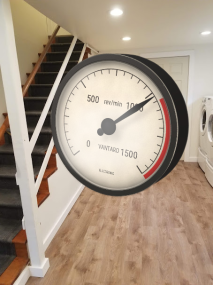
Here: 1025 (rpm)
